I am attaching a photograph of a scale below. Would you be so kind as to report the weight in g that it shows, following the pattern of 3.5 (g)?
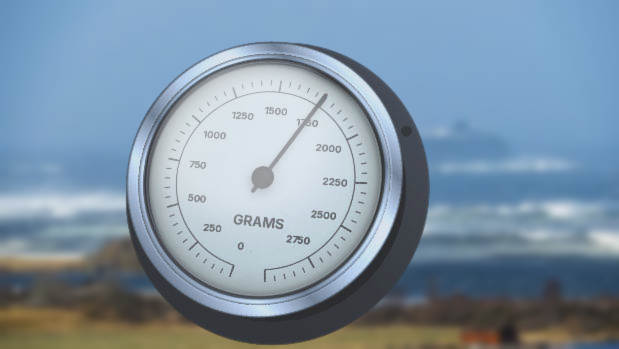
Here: 1750 (g)
